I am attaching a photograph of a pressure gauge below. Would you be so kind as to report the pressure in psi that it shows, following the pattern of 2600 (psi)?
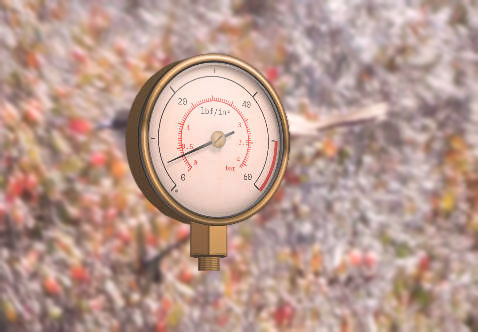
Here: 5 (psi)
